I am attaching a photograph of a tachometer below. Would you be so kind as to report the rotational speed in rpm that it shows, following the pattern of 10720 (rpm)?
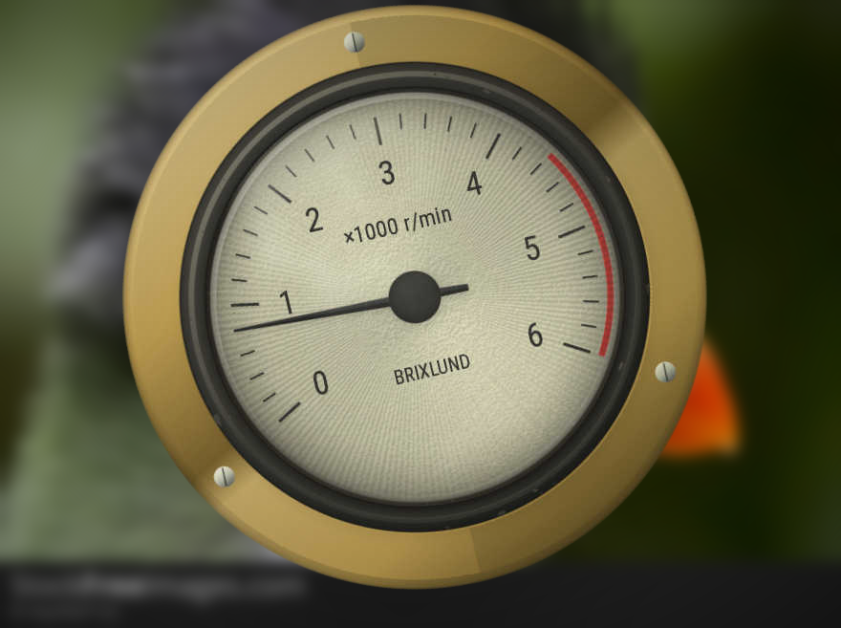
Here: 800 (rpm)
